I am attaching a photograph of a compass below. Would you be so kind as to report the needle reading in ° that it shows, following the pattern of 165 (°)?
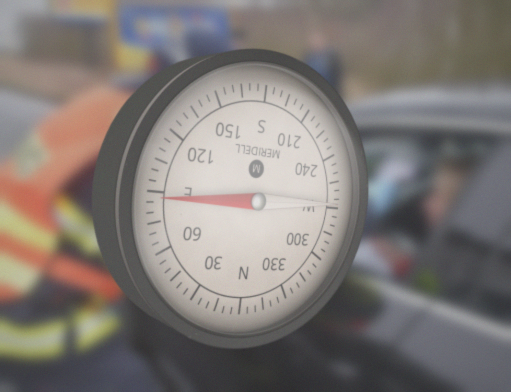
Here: 87.5 (°)
